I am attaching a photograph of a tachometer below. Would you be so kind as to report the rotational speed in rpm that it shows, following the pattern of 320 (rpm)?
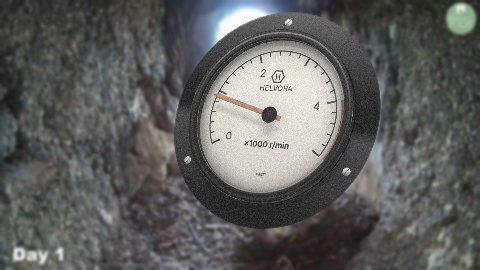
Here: 900 (rpm)
